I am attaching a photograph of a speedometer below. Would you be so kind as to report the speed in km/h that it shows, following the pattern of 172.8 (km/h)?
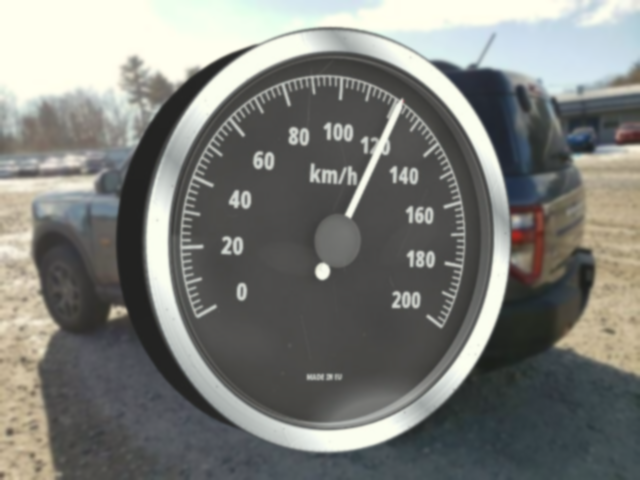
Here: 120 (km/h)
